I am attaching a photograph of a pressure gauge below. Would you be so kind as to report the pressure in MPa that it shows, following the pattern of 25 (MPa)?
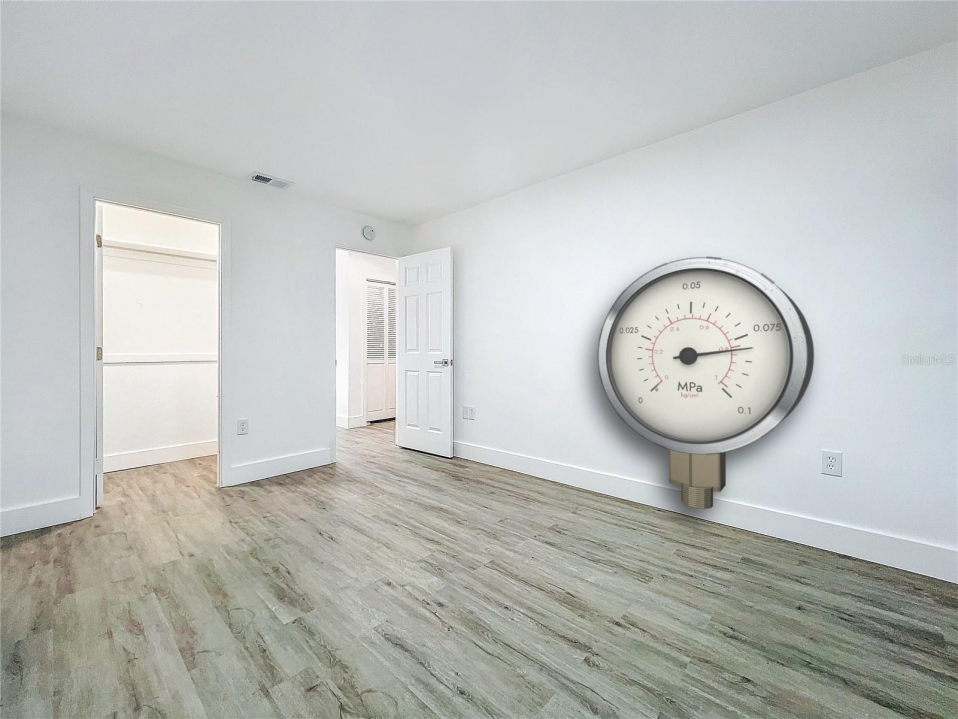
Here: 0.08 (MPa)
